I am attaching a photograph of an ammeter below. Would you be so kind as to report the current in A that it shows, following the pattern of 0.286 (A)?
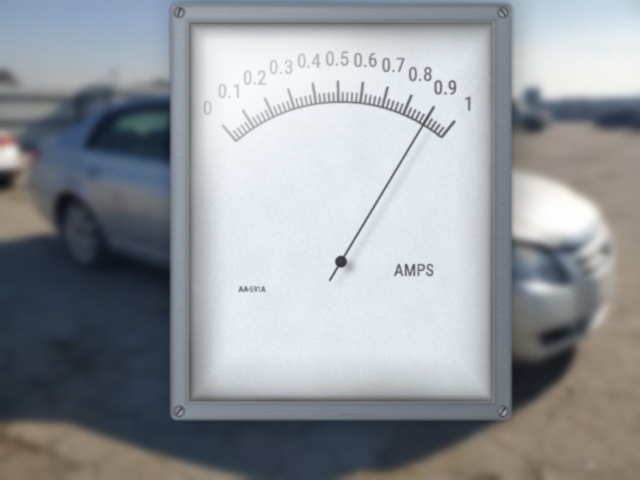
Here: 0.9 (A)
